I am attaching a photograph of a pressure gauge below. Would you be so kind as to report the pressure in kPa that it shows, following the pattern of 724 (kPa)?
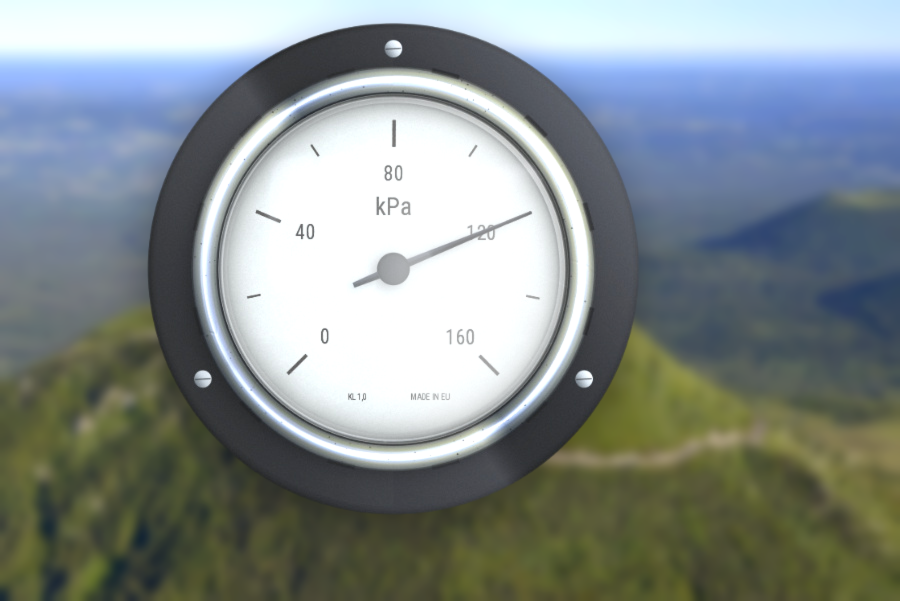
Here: 120 (kPa)
